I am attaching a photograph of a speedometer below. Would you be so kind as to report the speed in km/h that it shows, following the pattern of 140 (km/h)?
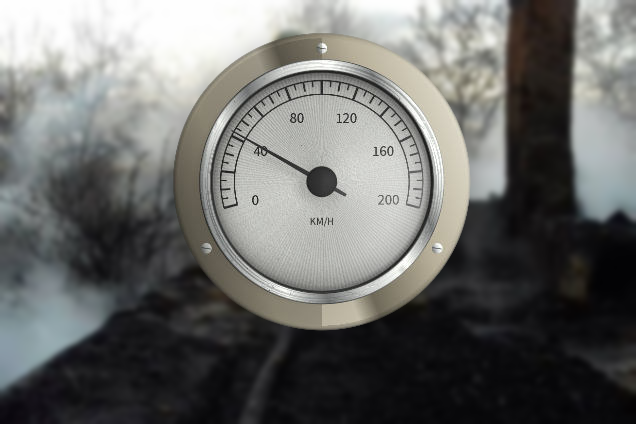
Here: 42.5 (km/h)
